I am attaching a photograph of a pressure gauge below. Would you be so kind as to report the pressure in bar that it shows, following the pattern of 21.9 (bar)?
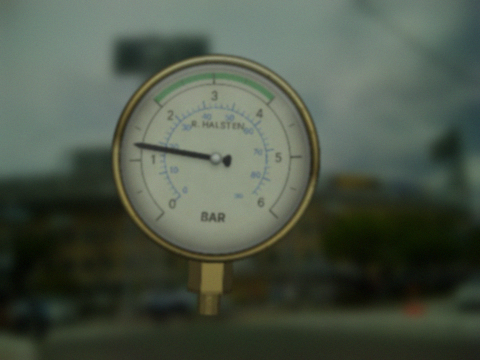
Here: 1.25 (bar)
